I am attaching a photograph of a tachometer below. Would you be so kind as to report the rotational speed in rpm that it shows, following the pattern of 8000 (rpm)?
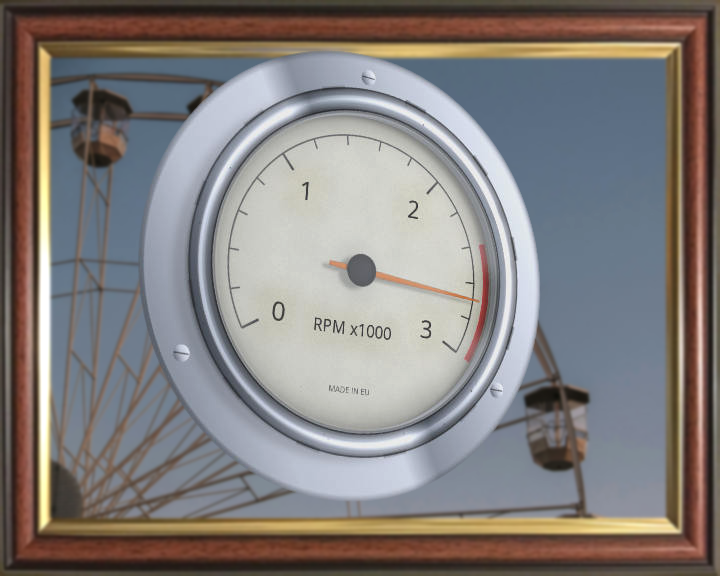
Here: 2700 (rpm)
